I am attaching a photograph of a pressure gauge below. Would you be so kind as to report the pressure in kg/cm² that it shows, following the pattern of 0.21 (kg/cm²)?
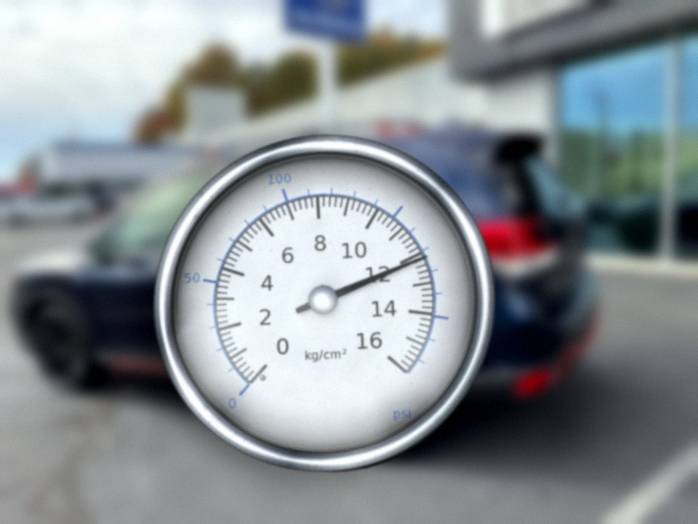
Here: 12.2 (kg/cm²)
